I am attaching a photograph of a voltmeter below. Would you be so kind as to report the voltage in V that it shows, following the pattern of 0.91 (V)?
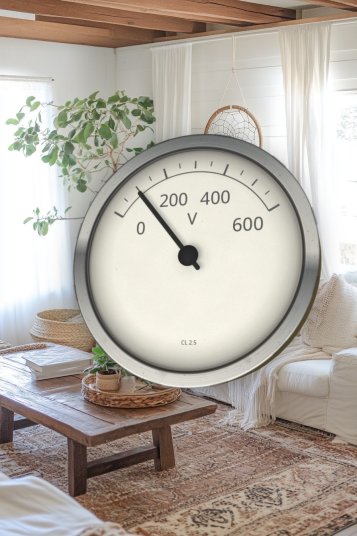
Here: 100 (V)
